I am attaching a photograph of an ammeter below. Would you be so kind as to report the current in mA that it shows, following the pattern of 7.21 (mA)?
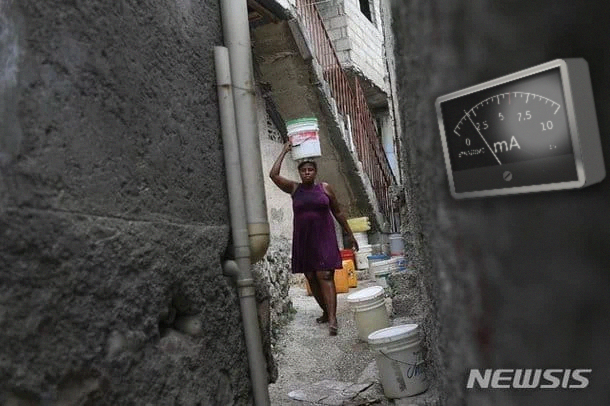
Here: 2 (mA)
